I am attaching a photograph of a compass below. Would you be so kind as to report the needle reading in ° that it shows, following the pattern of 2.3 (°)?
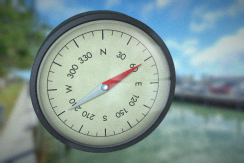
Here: 60 (°)
